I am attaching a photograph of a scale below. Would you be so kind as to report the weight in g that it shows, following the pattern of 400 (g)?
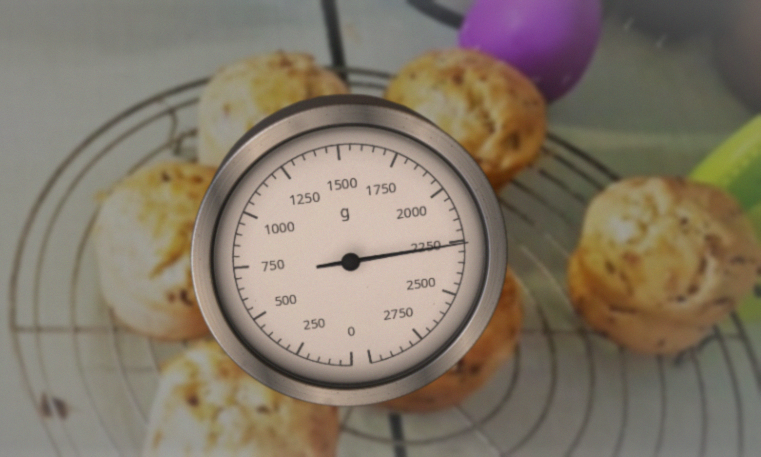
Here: 2250 (g)
